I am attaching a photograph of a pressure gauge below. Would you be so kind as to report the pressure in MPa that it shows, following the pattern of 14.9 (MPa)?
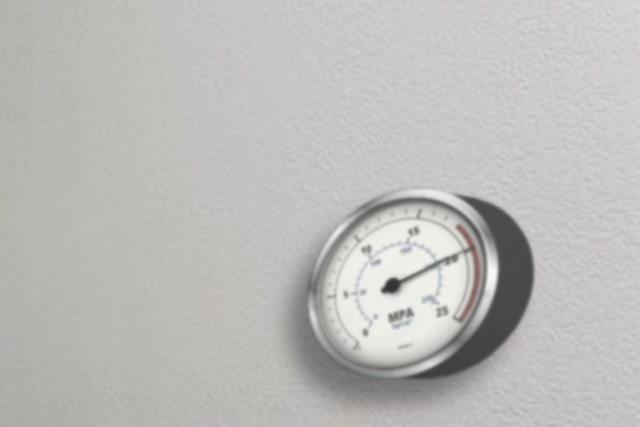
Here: 20 (MPa)
